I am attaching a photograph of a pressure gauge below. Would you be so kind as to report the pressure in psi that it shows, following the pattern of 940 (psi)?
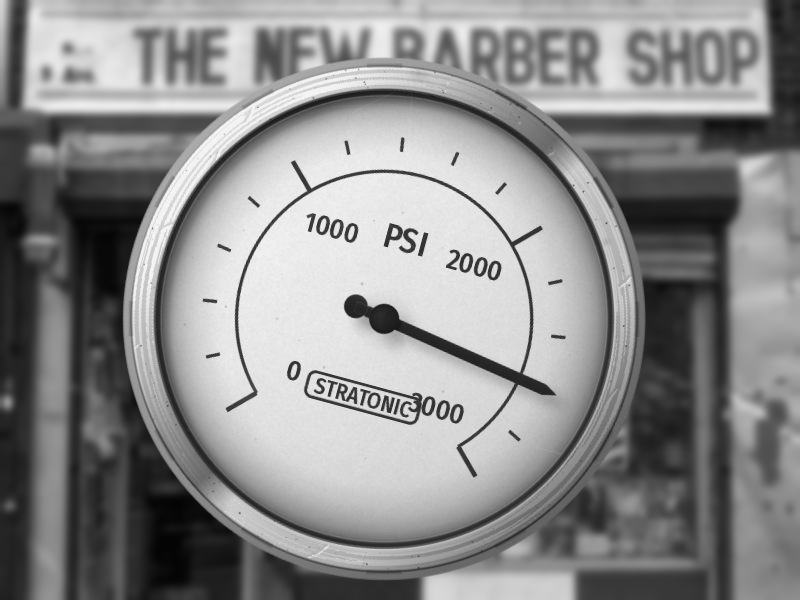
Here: 2600 (psi)
